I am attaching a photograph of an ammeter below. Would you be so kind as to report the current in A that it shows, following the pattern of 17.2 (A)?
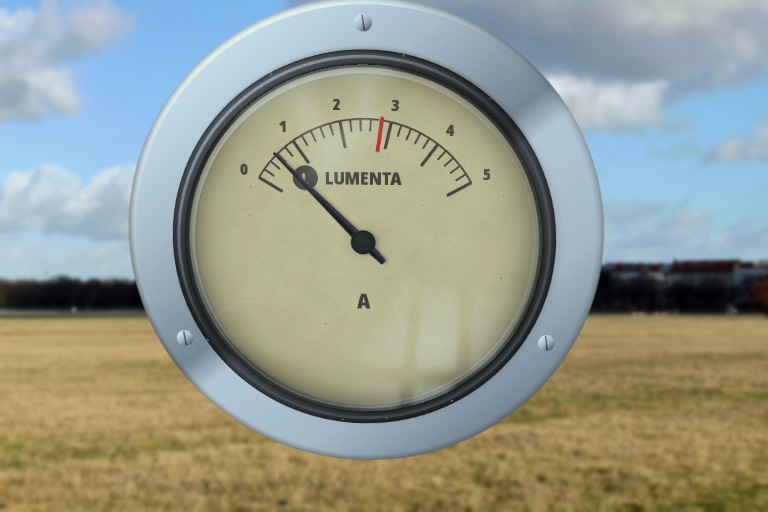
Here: 0.6 (A)
